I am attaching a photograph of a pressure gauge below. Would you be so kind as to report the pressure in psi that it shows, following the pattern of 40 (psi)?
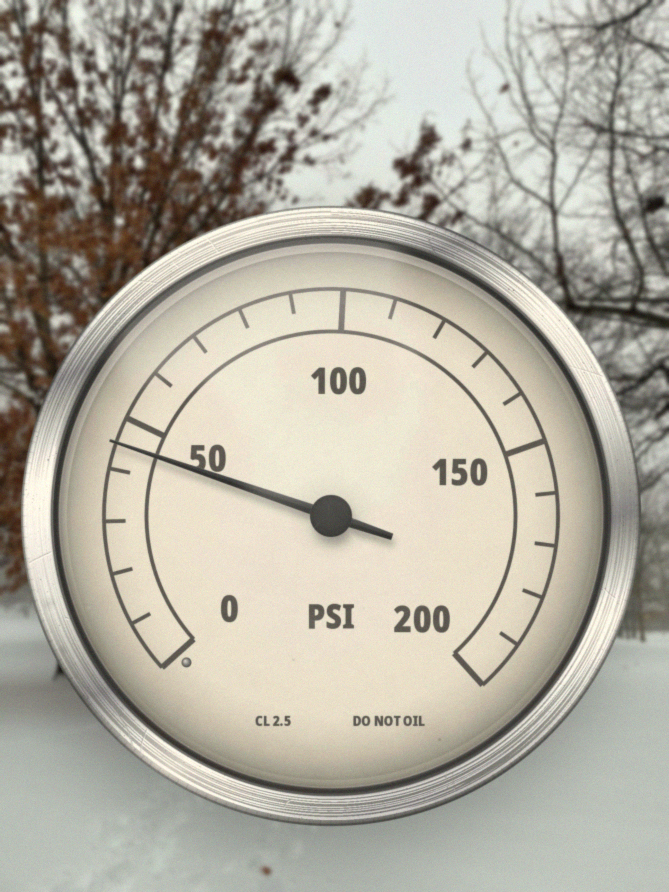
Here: 45 (psi)
